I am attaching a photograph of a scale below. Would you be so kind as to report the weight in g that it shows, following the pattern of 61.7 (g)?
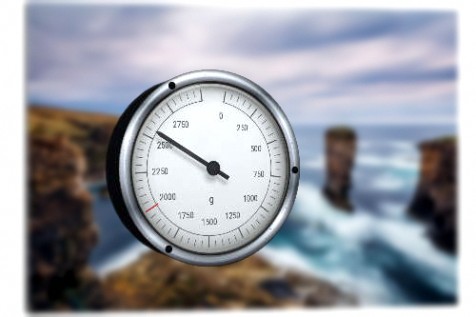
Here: 2550 (g)
